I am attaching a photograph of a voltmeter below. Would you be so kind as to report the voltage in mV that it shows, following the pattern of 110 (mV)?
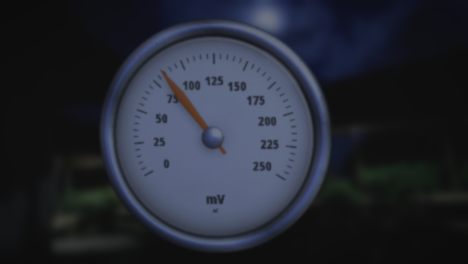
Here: 85 (mV)
